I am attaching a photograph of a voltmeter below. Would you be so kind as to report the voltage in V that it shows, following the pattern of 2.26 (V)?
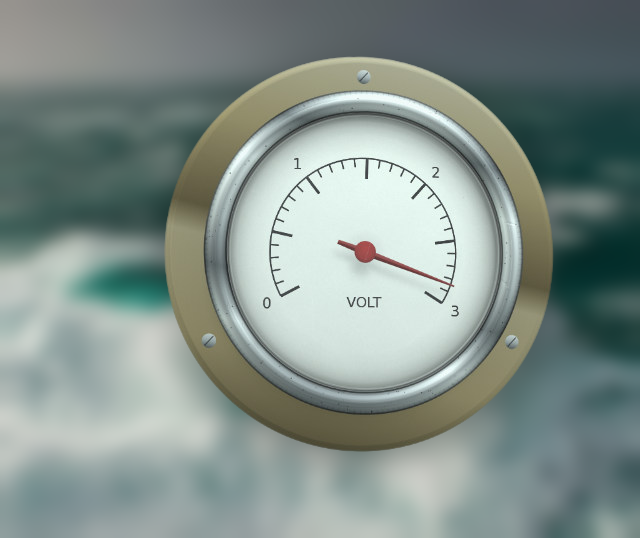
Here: 2.85 (V)
